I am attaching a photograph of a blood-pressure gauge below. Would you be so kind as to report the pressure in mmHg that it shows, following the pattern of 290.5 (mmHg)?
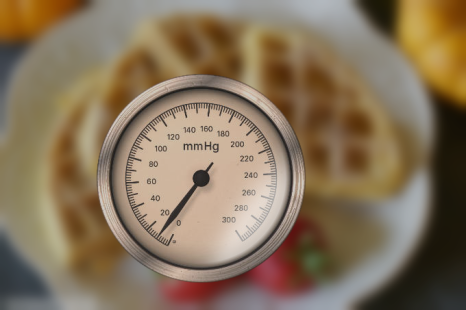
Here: 10 (mmHg)
